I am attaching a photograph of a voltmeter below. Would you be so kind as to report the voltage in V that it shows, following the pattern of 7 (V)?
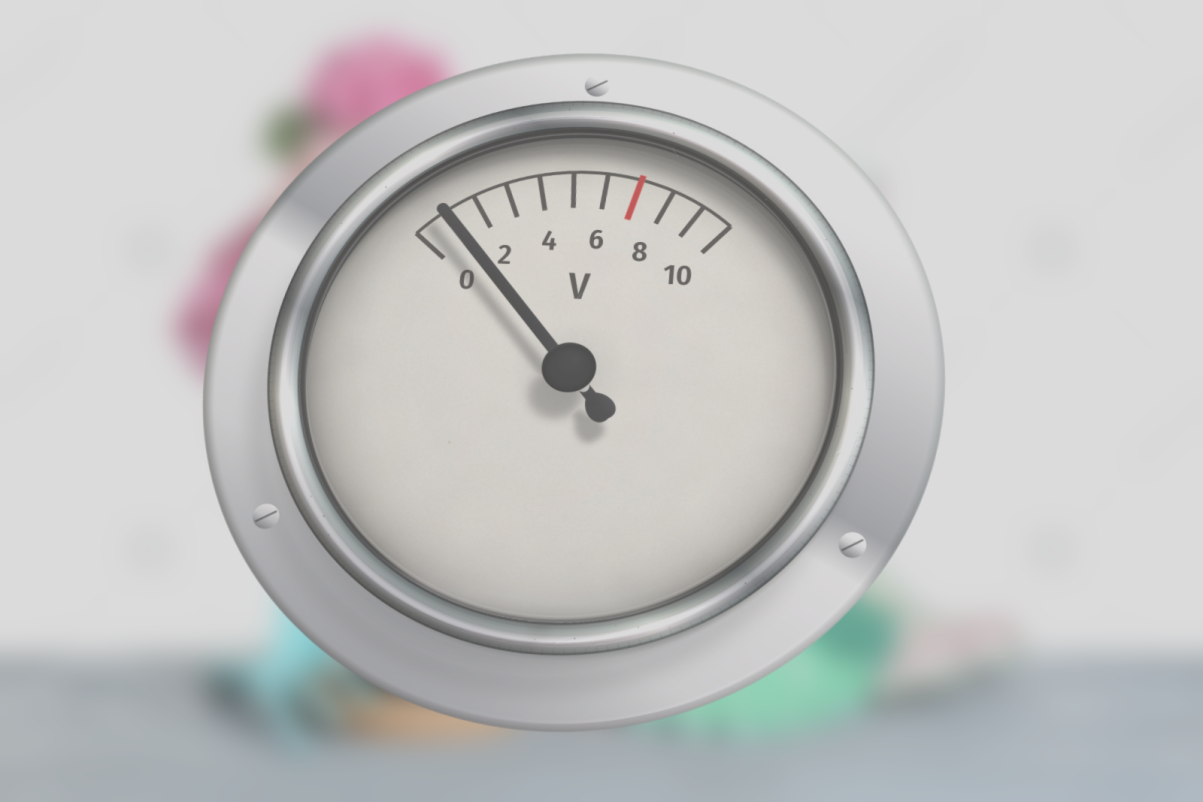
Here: 1 (V)
